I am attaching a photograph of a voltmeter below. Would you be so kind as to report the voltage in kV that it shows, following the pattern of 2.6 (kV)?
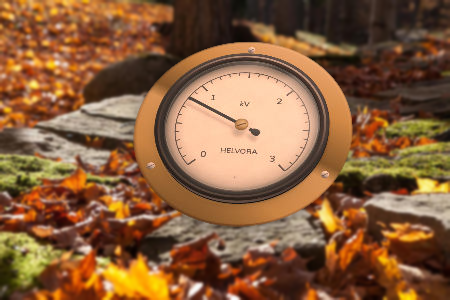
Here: 0.8 (kV)
